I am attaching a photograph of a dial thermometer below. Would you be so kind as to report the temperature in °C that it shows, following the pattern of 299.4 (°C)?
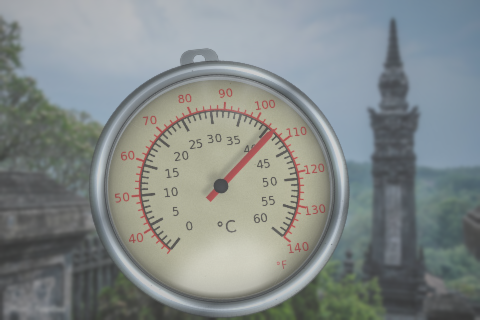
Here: 41 (°C)
